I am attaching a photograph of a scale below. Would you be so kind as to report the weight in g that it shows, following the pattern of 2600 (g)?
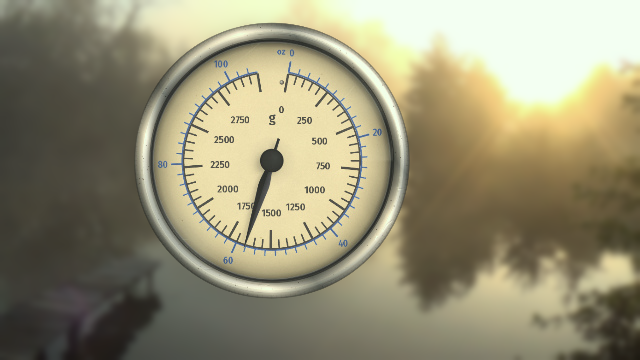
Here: 1650 (g)
